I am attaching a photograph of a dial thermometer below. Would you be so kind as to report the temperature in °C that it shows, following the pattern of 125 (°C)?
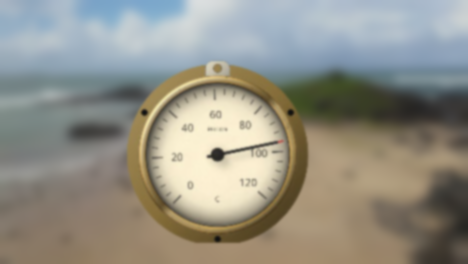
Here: 96 (°C)
